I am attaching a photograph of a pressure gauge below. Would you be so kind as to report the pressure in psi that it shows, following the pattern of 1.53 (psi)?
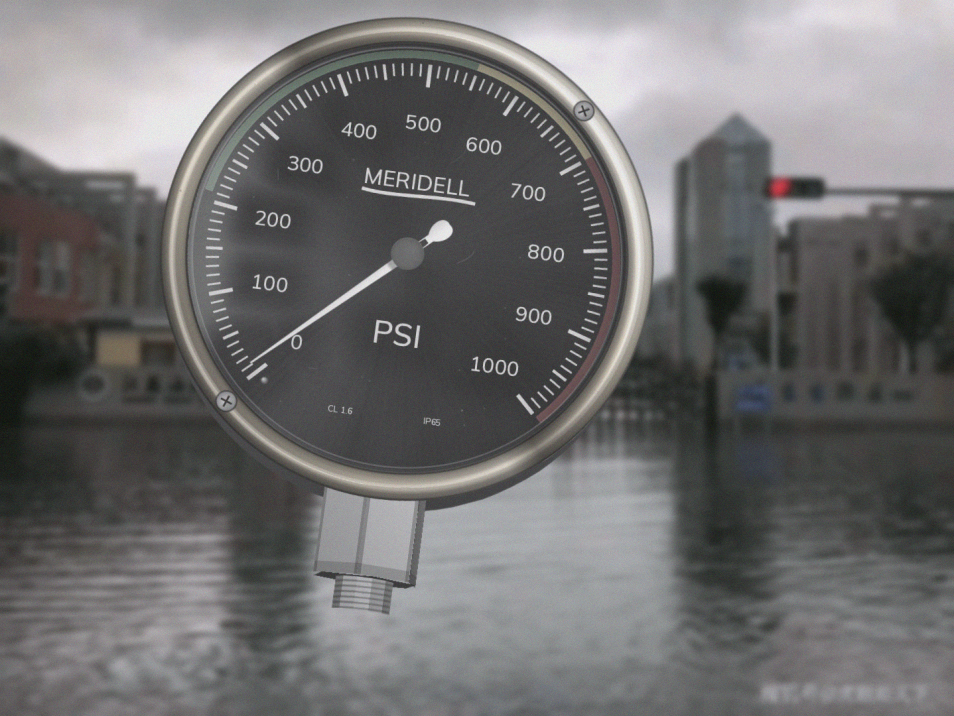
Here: 10 (psi)
